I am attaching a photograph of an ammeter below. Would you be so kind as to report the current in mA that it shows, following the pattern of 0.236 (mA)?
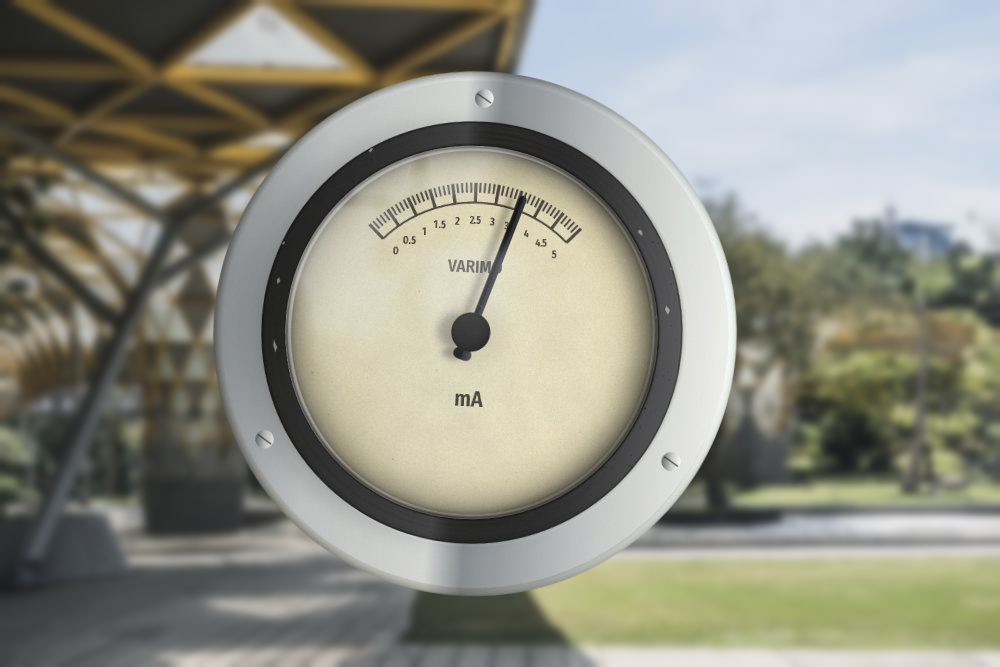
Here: 3.6 (mA)
